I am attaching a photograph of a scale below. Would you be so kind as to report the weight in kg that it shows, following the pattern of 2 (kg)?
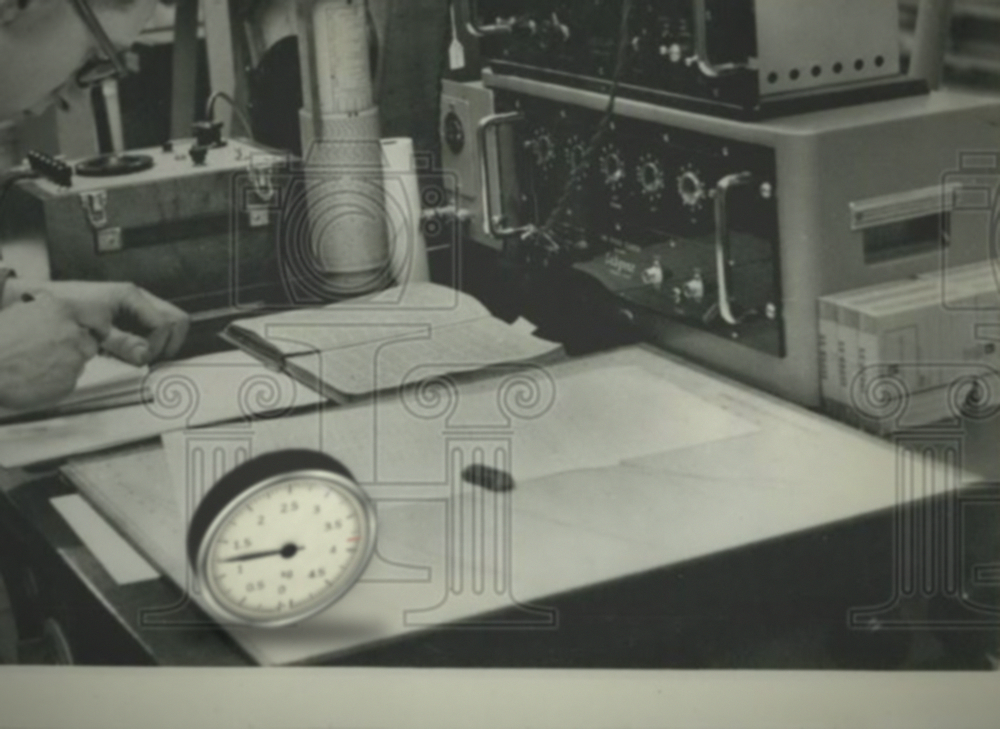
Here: 1.25 (kg)
